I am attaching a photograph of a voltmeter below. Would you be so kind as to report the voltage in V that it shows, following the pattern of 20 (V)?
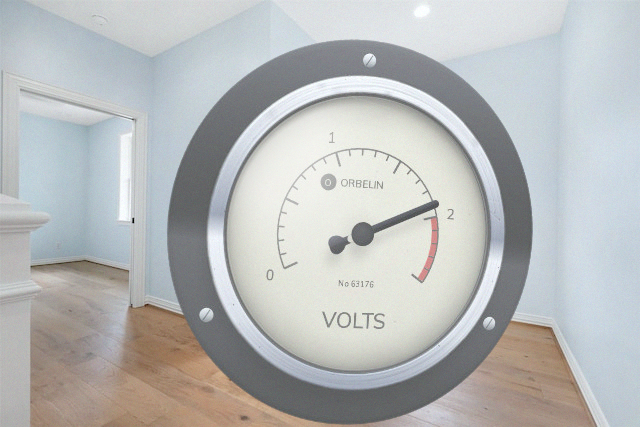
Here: 1.9 (V)
